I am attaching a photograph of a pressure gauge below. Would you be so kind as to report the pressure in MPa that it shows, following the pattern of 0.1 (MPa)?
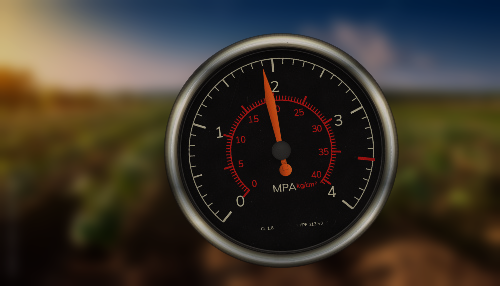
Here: 1.9 (MPa)
